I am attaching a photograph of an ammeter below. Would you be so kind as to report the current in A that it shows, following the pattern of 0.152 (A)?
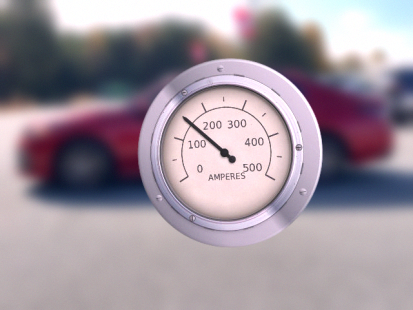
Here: 150 (A)
